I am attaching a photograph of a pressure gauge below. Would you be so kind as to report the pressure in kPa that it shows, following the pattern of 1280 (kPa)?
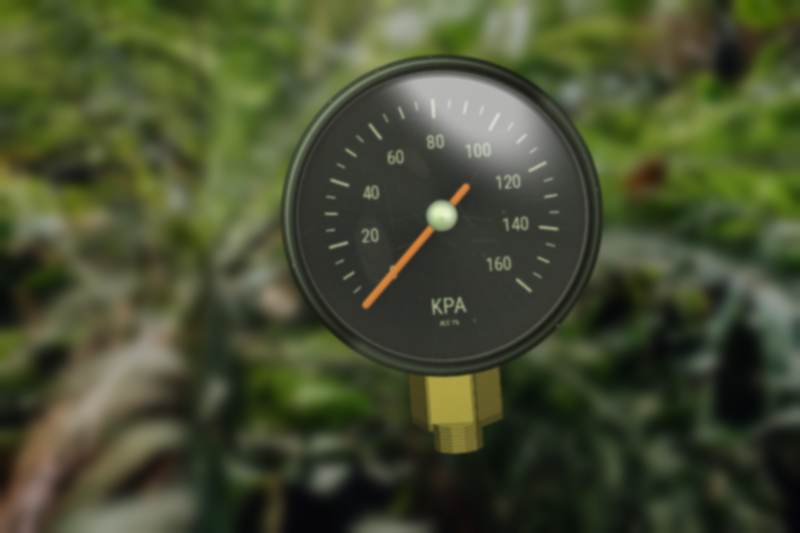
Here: 0 (kPa)
